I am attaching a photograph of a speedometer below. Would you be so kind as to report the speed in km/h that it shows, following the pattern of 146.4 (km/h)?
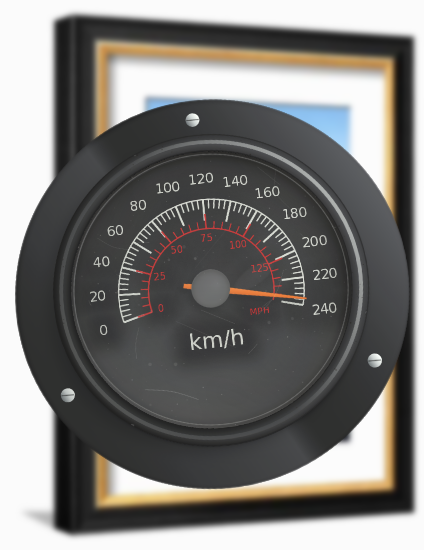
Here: 236 (km/h)
